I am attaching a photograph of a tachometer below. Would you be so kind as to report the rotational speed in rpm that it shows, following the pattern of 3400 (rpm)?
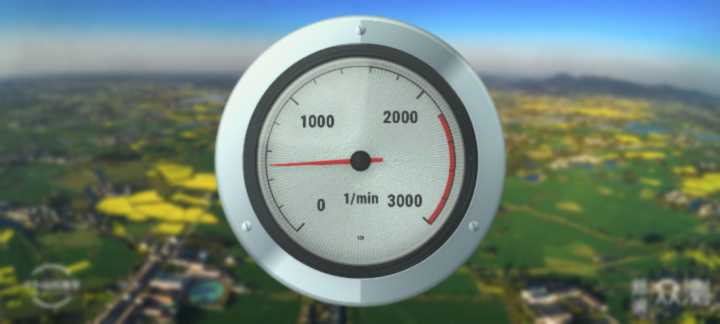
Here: 500 (rpm)
